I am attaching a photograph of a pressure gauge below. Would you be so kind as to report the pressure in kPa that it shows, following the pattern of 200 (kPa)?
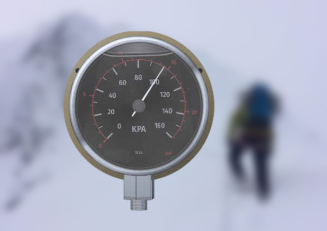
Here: 100 (kPa)
